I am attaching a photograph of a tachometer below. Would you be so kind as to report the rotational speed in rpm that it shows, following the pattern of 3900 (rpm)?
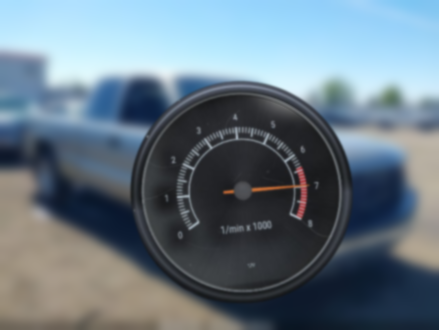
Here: 7000 (rpm)
